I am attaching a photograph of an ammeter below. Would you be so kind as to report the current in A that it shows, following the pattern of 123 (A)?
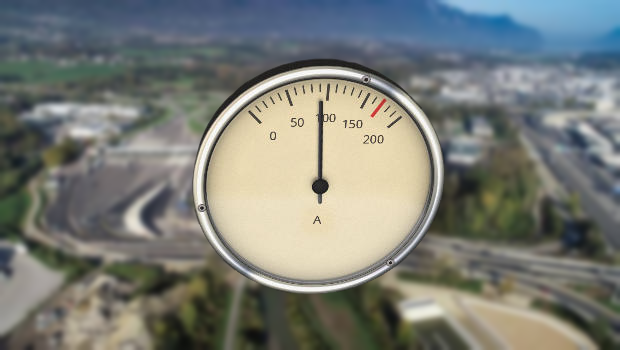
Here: 90 (A)
